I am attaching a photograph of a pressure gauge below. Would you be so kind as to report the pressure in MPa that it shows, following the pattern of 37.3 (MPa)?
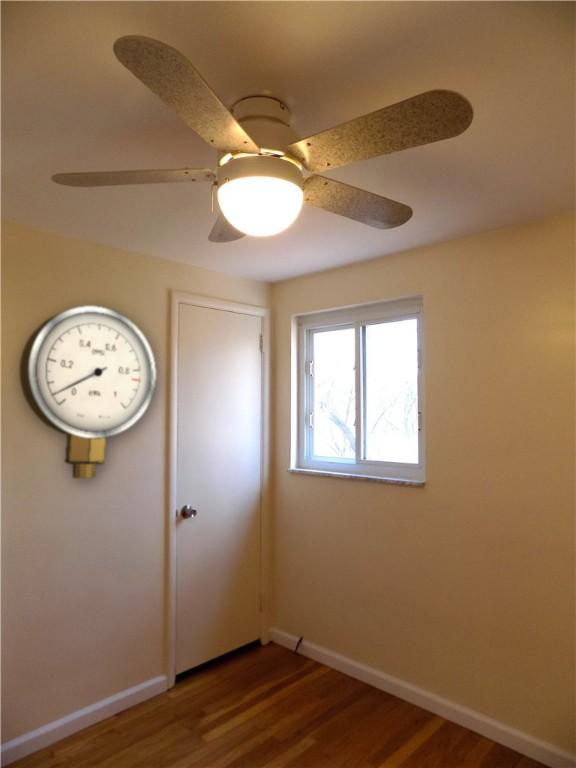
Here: 0.05 (MPa)
